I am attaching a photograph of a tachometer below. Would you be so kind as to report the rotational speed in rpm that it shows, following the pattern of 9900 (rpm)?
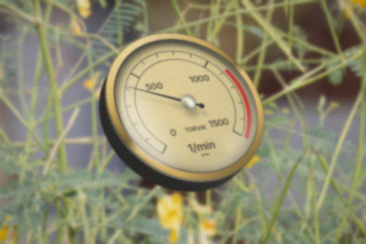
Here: 400 (rpm)
